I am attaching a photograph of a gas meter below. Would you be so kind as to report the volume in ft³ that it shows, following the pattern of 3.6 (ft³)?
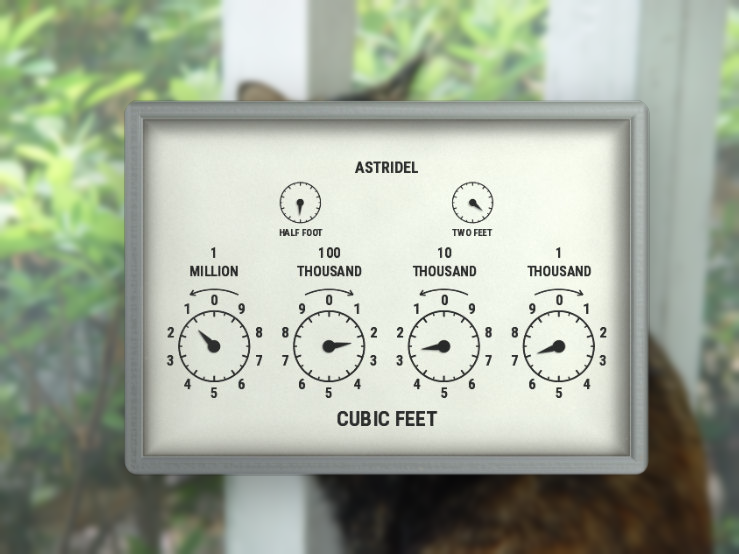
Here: 122700 (ft³)
